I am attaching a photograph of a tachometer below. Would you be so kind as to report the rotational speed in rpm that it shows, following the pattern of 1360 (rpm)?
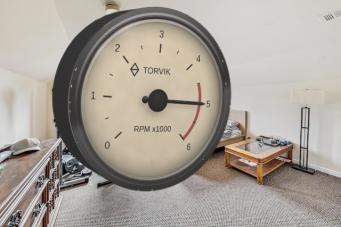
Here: 5000 (rpm)
